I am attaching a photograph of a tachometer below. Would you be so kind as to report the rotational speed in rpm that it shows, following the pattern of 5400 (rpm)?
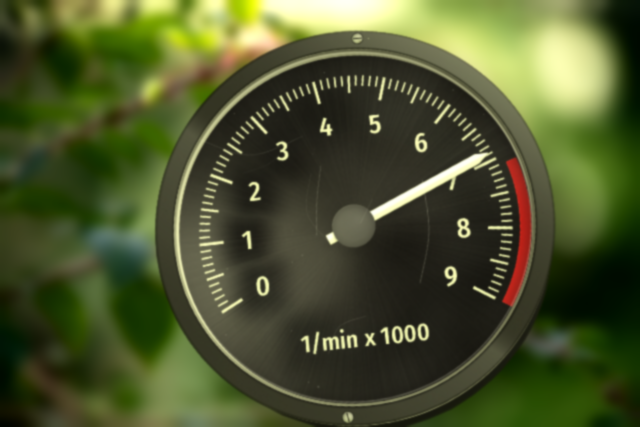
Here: 6900 (rpm)
